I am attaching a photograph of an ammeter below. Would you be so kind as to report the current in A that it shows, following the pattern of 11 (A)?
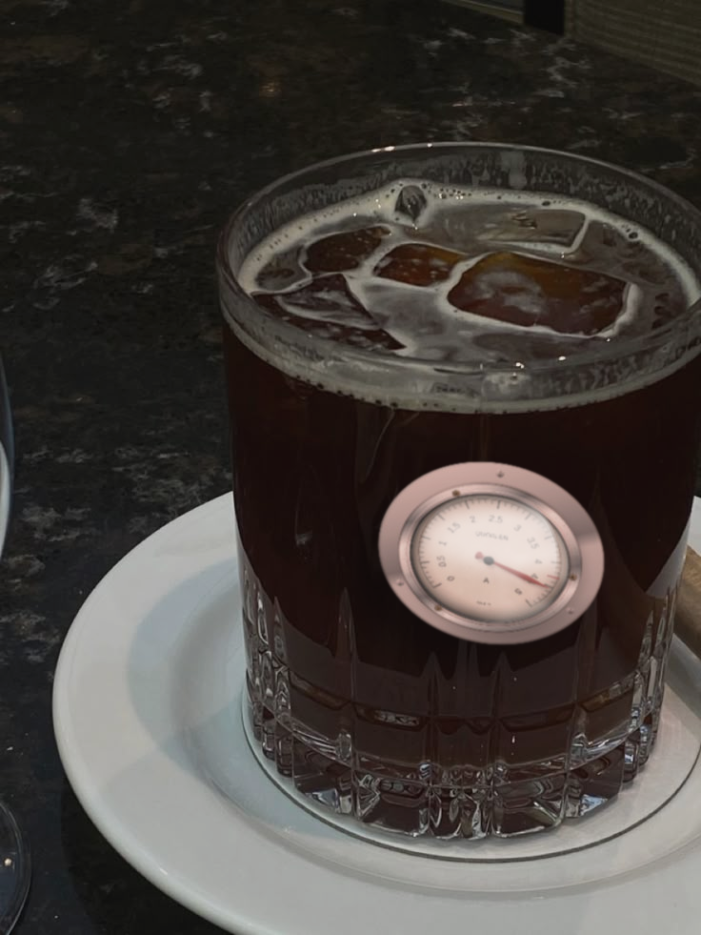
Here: 4.5 (A)
